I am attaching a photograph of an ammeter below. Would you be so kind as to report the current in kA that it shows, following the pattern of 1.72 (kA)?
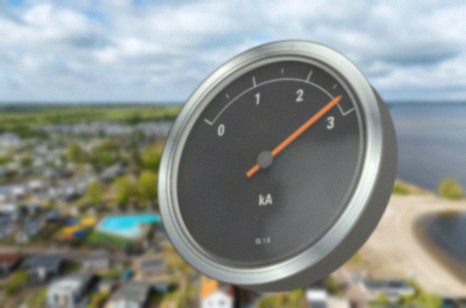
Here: 2.75 (kA)
